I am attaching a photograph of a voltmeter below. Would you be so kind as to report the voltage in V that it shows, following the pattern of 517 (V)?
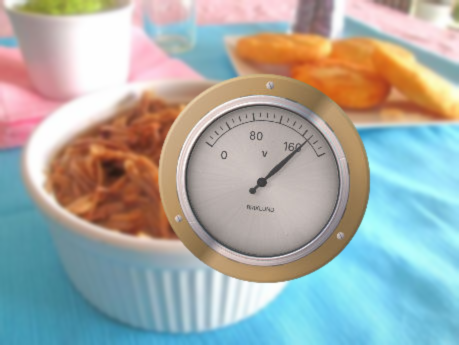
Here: 170 (V)
